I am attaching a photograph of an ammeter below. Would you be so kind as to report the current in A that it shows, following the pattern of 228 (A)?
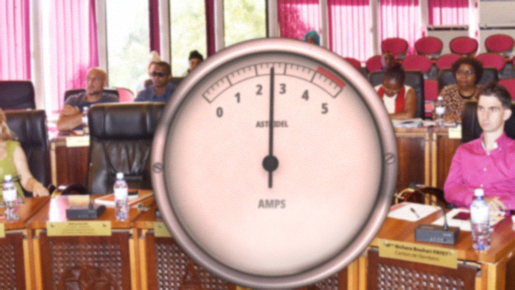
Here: 2.6 (A)
